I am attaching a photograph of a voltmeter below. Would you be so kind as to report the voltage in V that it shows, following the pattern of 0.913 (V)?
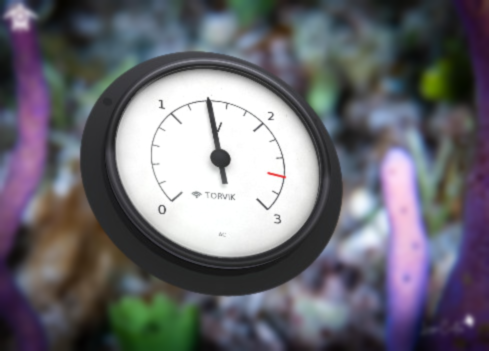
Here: 1.4 (V)
